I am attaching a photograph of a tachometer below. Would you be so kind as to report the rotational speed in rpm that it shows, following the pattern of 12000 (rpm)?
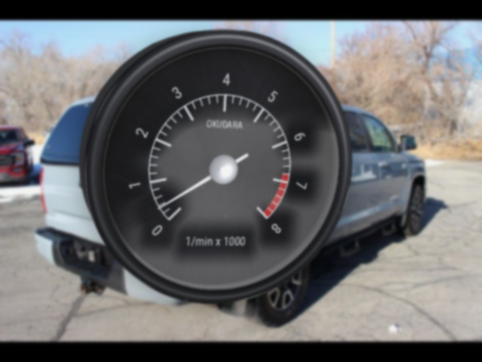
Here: 400 (rpm)
